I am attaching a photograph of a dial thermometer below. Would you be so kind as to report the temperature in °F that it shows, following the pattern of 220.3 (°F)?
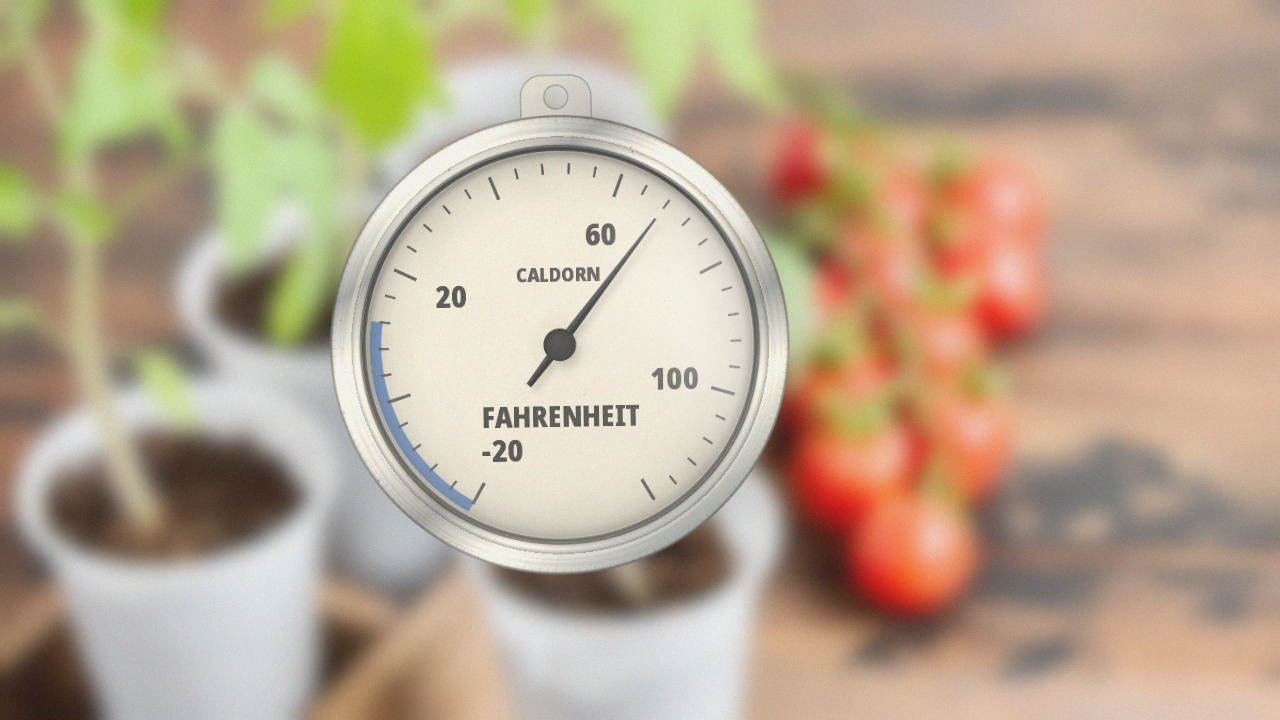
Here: 68 (°F)
